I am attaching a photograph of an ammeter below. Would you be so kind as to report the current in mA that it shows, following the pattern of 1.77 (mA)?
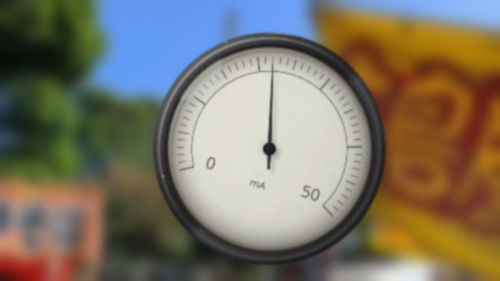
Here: 22 (mA)
